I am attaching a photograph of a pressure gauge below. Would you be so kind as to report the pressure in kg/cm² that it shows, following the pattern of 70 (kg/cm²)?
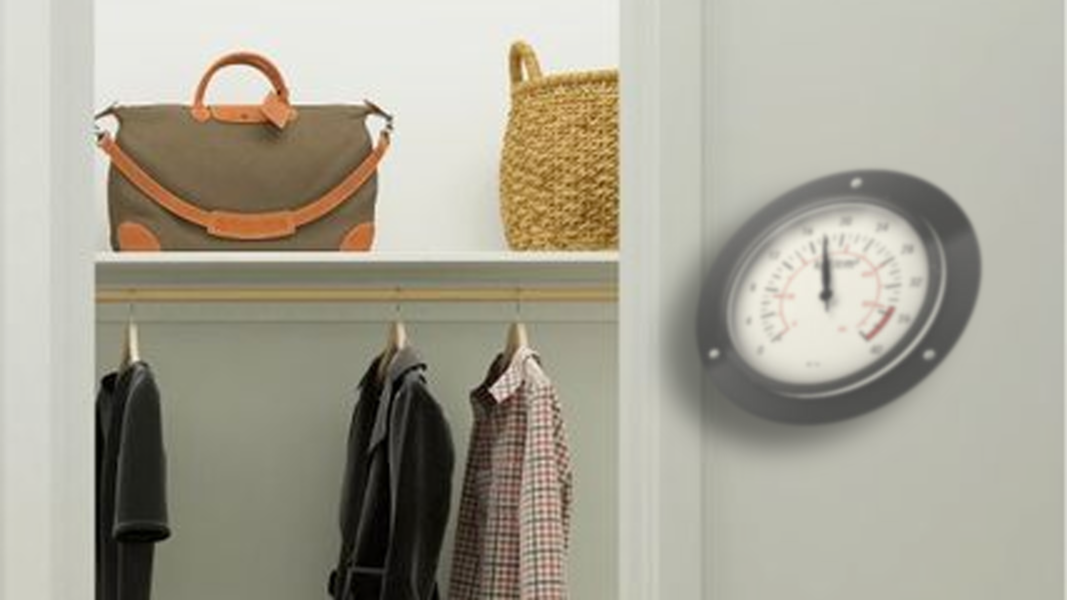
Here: 18 (kg/cm²)
